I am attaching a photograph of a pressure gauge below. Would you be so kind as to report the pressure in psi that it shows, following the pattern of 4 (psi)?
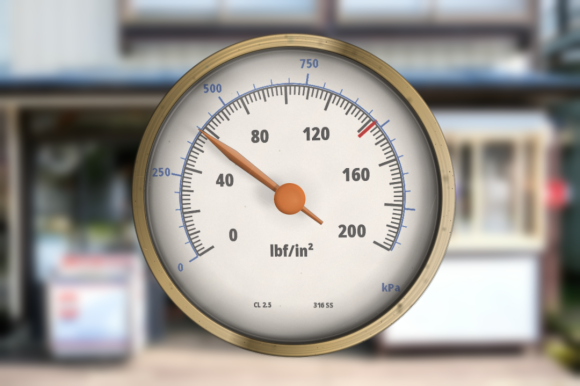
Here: 58 (psi)
